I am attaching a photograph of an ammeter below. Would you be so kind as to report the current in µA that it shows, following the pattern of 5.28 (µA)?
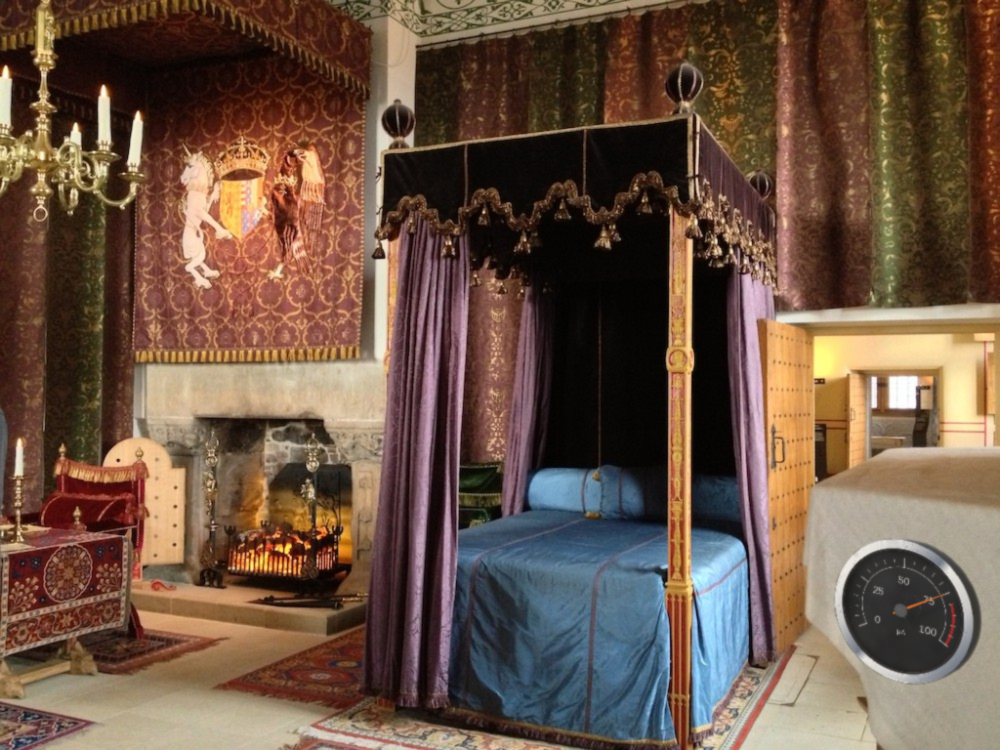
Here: 75 (µA)
